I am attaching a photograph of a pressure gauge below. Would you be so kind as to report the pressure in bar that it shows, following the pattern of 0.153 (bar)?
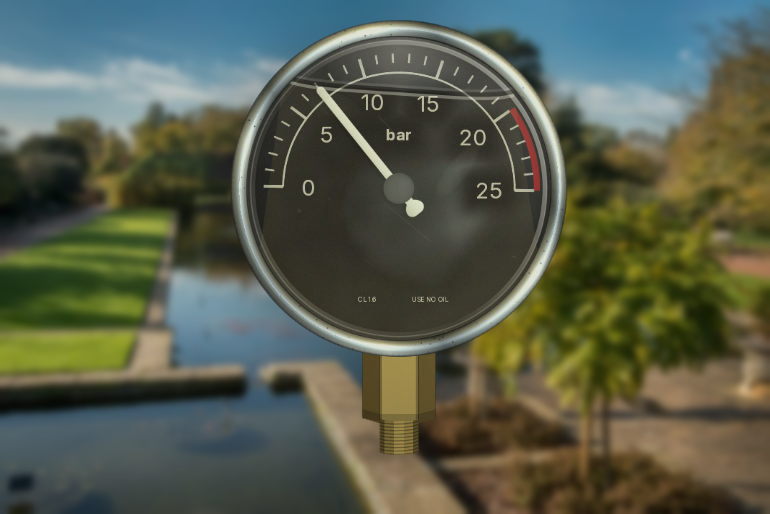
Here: 7 (bar)
